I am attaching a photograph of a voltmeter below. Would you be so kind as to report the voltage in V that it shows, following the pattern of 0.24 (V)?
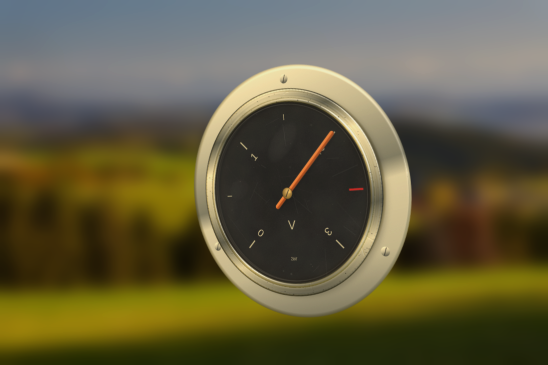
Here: 2 (V)
